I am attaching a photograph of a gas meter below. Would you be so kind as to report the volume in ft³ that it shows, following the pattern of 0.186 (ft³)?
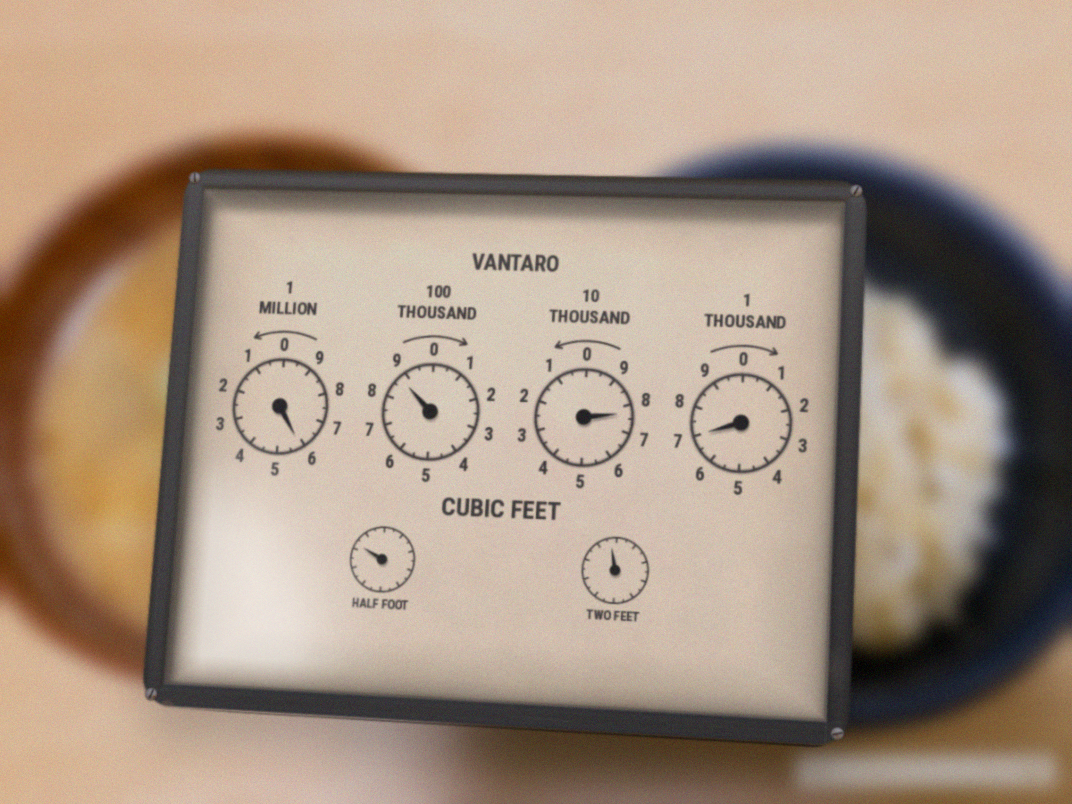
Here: 587700 (ft³)
